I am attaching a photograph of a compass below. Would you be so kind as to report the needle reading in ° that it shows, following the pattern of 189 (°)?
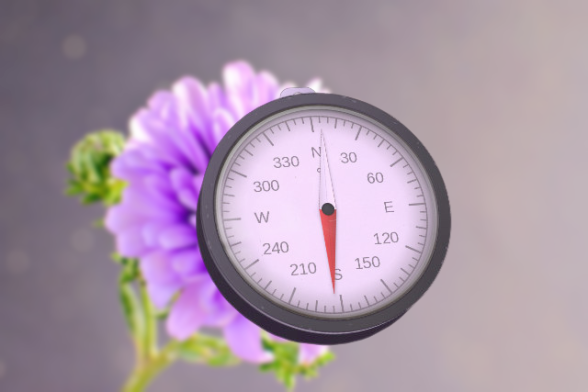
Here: 185 (°)
